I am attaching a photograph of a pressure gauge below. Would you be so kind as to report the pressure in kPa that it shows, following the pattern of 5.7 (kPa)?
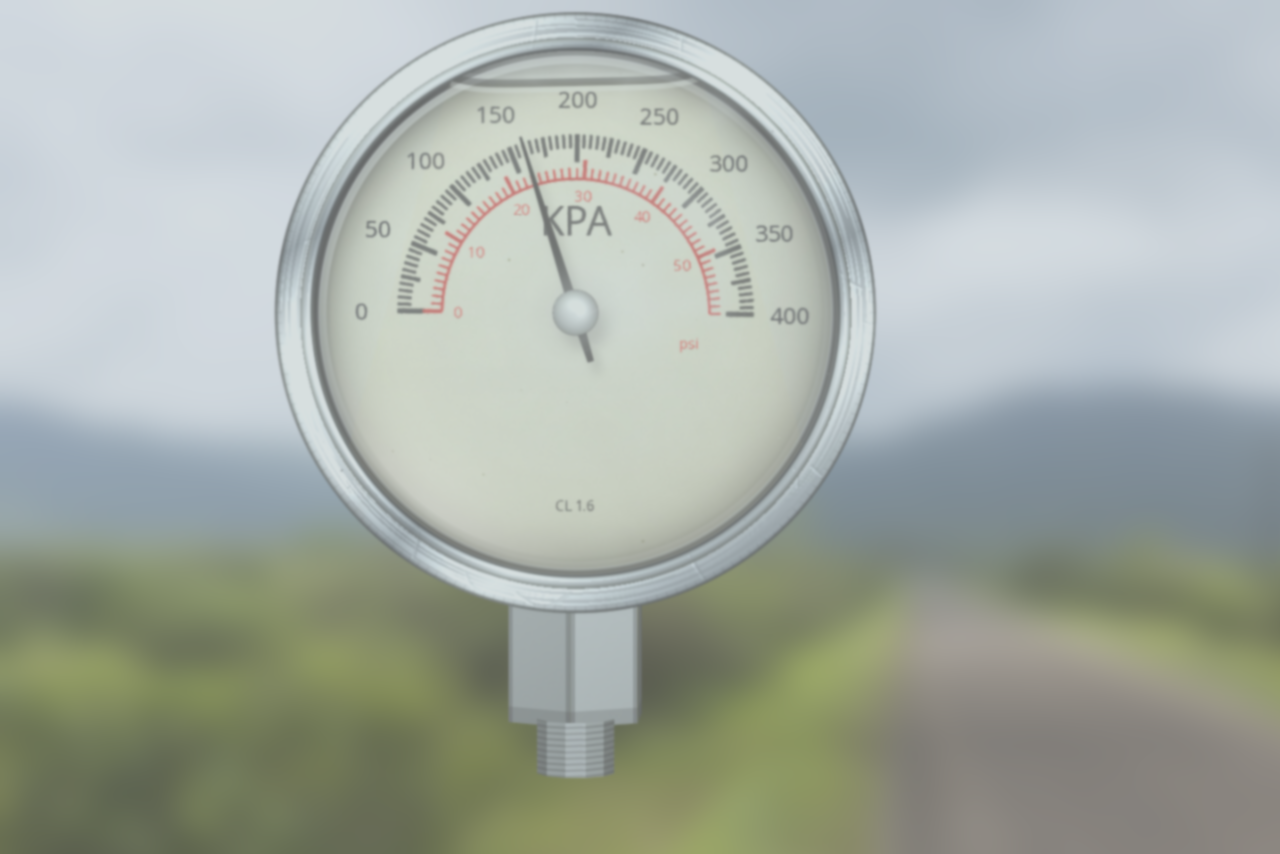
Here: 160 (kPa)
